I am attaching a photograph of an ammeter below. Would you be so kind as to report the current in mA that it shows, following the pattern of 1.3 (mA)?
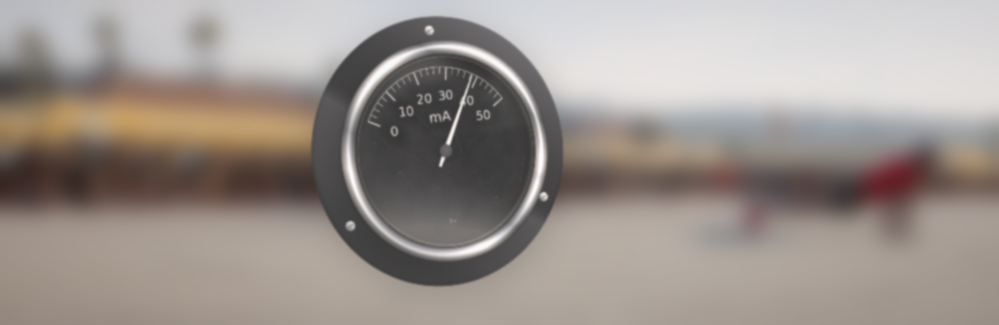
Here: 38 (mA)
